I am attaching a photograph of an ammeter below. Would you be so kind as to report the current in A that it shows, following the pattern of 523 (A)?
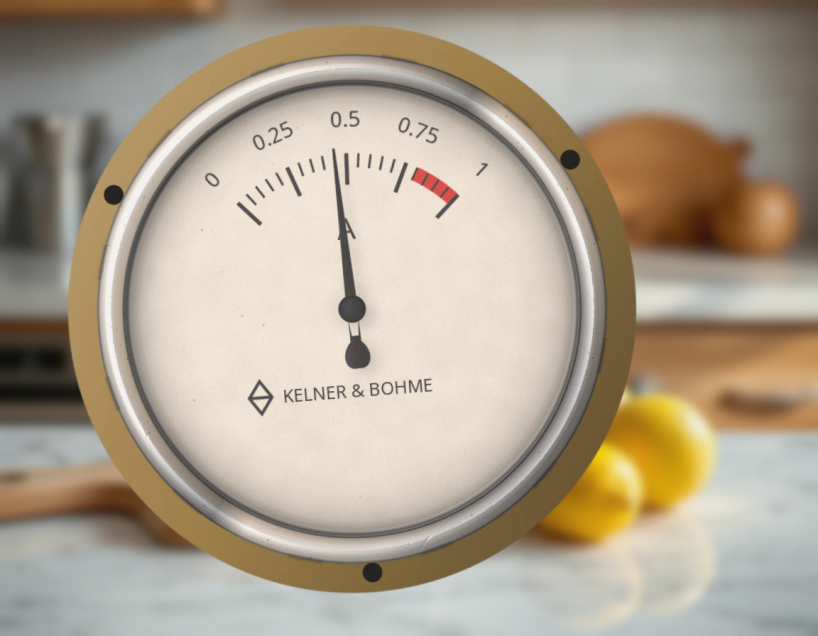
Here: 0.45 (A)
